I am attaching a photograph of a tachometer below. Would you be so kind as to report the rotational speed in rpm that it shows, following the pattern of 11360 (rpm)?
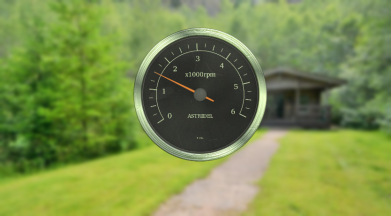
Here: 1500 (rpm)
